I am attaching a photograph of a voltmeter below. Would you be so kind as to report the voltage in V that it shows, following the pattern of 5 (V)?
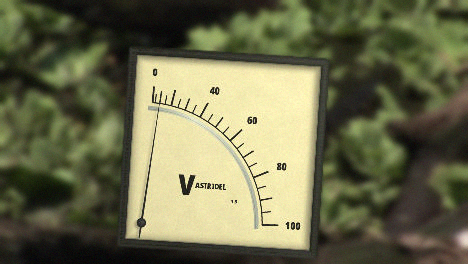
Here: 10 (V)
